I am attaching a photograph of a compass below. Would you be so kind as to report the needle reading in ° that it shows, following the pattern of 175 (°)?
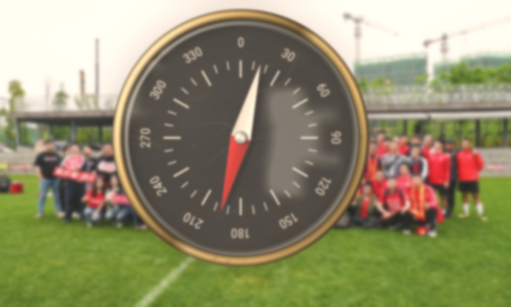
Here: 195 (°)
